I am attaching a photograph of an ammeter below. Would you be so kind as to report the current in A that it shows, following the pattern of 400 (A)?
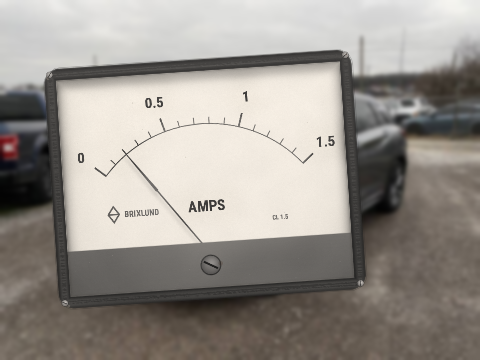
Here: 0.2 (A)
